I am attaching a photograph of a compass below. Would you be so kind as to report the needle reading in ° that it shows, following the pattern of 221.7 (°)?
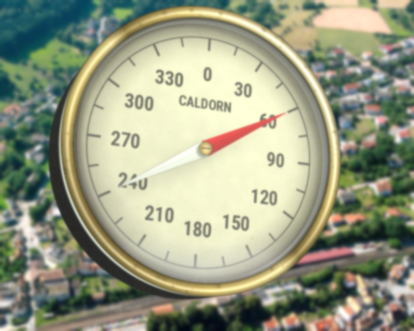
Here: 60 (°)
